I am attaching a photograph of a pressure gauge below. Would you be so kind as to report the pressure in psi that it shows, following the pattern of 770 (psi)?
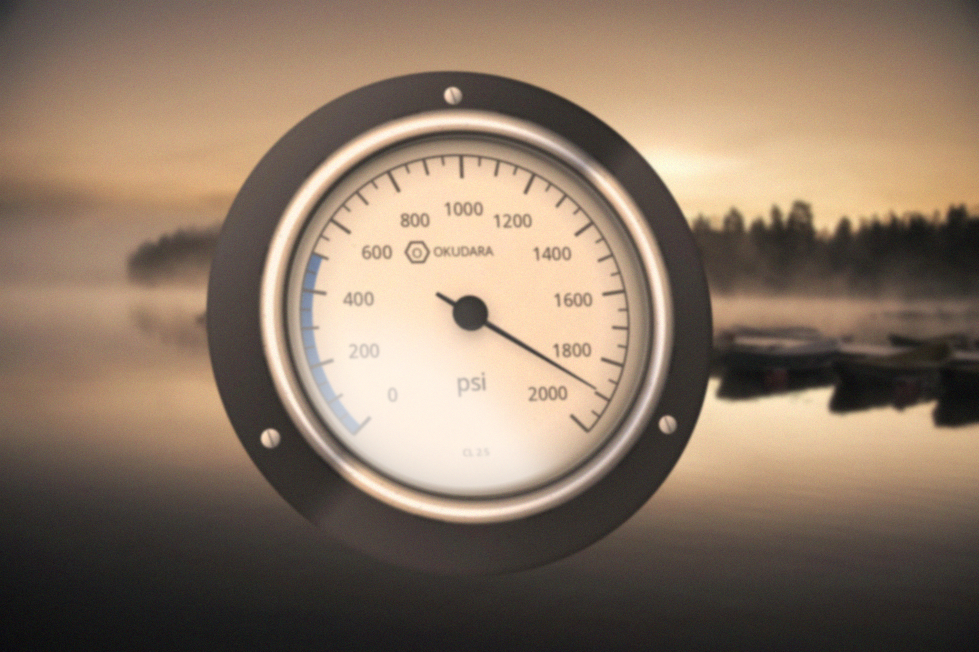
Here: 1900 (psi)
